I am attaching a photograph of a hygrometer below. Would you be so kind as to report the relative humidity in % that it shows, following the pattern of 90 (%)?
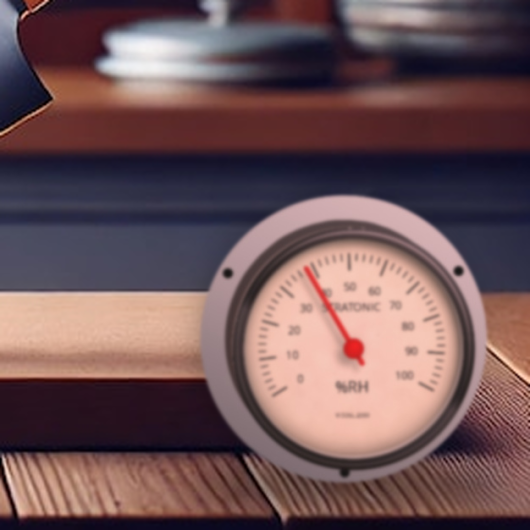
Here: 38 (%)
